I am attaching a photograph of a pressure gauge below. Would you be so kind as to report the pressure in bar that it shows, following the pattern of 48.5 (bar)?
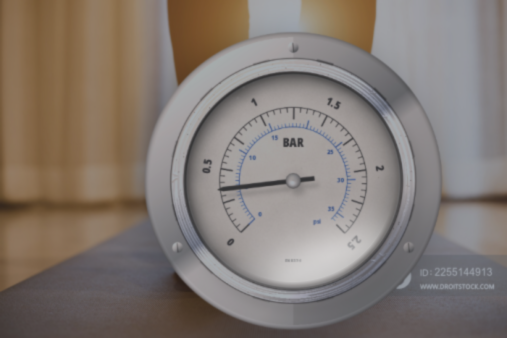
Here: 0.35 (bar)
